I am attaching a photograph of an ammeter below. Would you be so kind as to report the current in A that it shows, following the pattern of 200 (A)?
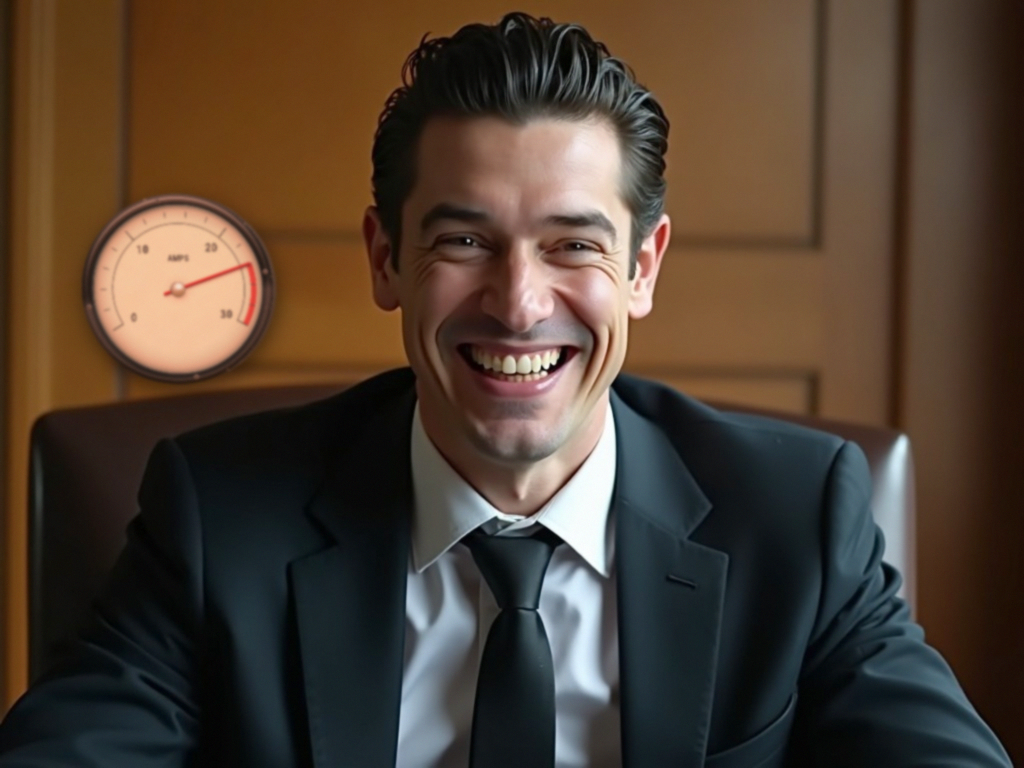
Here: 24 (A)
